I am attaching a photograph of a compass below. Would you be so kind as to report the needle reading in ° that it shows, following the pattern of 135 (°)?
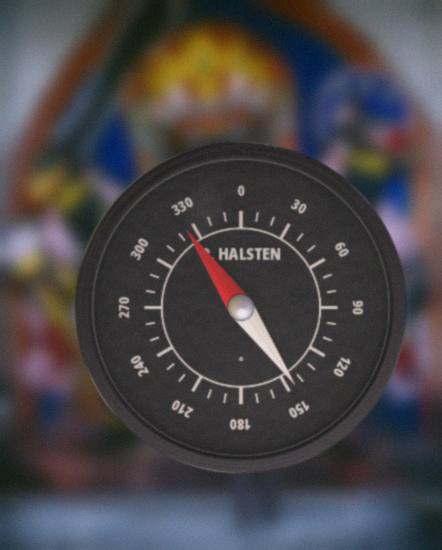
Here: 325 (°)
